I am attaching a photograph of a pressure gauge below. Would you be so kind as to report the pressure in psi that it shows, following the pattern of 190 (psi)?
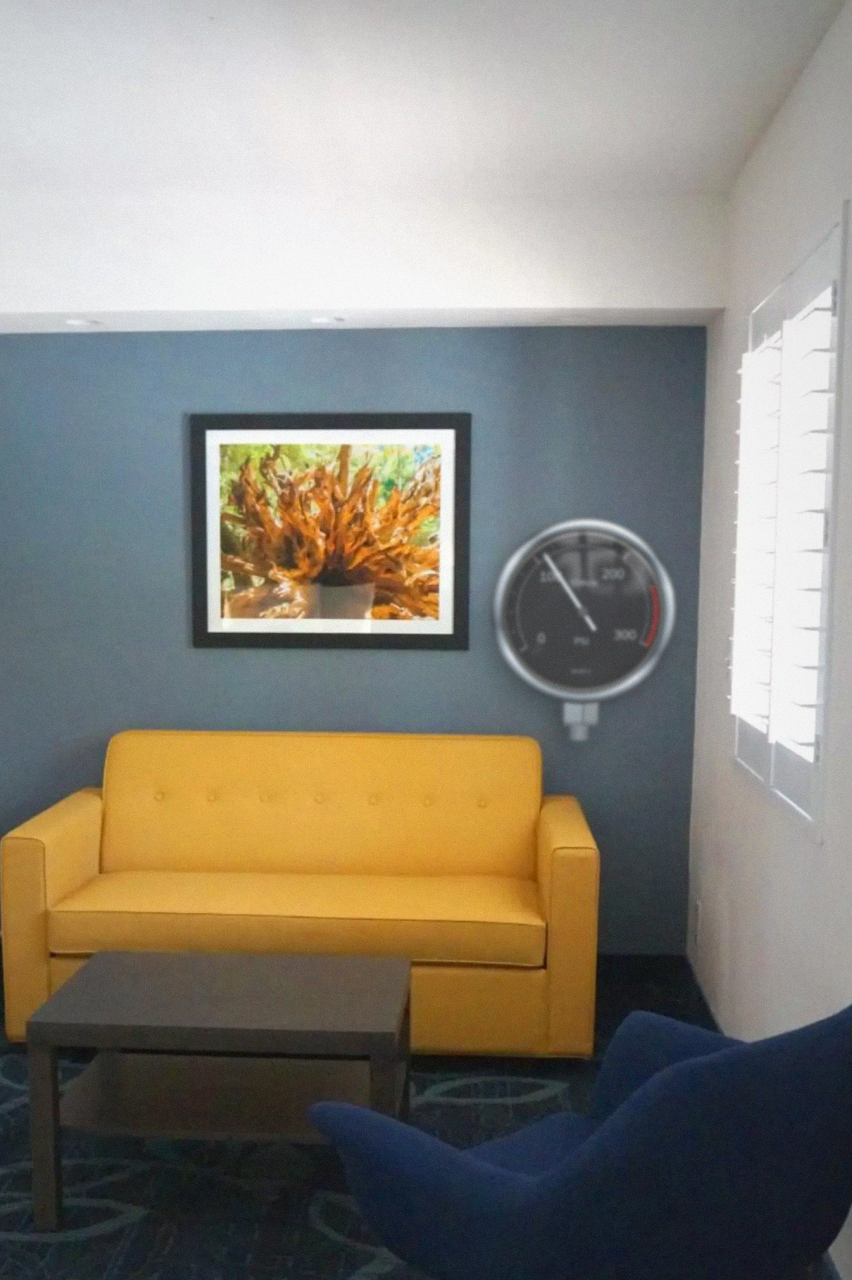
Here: 110 (psi)
